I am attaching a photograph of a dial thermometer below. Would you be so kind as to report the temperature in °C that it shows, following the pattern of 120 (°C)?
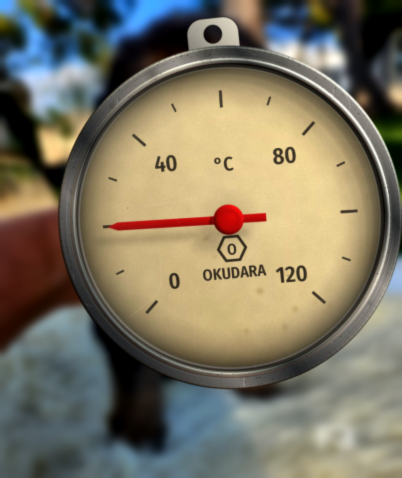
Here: 20 (°C)
